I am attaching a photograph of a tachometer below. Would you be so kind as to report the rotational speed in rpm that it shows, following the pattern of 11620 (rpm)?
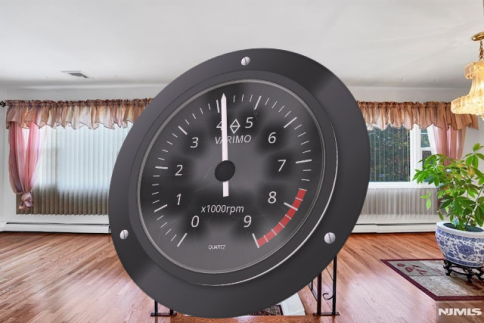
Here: 4200 (rpm)
